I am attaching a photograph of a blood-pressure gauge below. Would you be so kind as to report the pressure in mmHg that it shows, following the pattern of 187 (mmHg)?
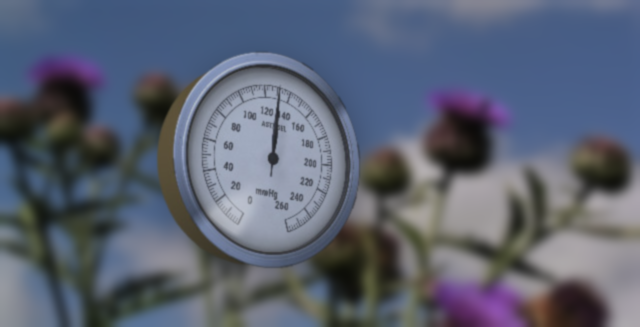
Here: 130 (mmHg)
